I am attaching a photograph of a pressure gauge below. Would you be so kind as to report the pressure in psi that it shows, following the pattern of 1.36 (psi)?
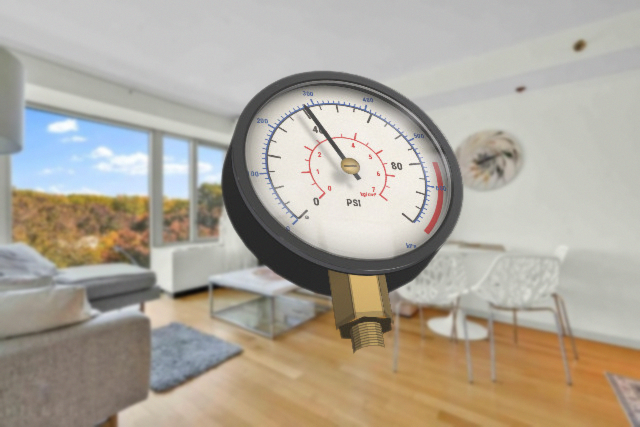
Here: 40 (psi)
